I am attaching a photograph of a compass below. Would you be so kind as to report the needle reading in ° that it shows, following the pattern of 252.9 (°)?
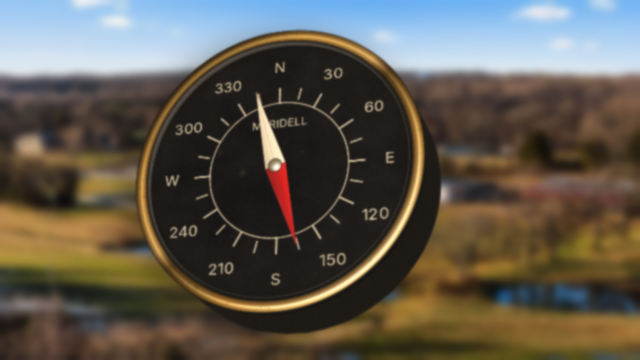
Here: 165 (°)
